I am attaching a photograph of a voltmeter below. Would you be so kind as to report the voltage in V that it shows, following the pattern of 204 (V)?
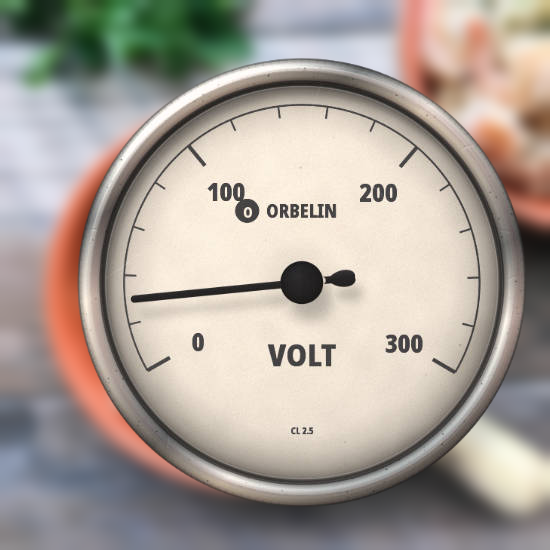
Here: 30 (V)
